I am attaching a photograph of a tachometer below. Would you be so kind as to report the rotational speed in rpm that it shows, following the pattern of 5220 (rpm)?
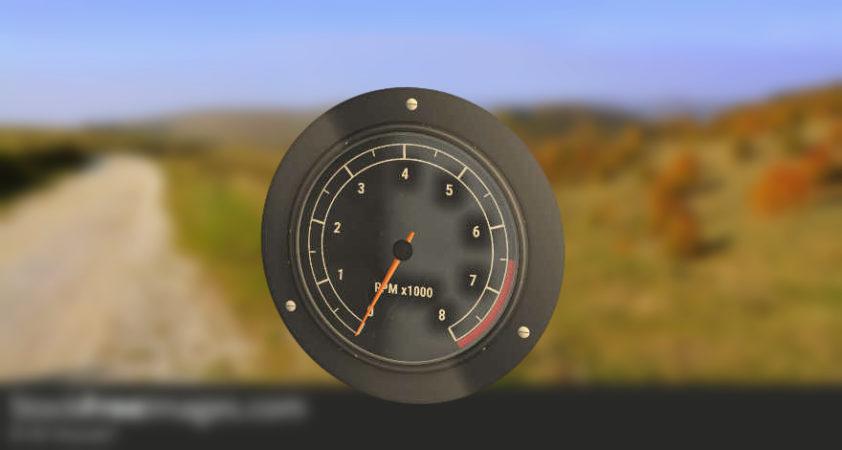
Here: 0 (rpm)
